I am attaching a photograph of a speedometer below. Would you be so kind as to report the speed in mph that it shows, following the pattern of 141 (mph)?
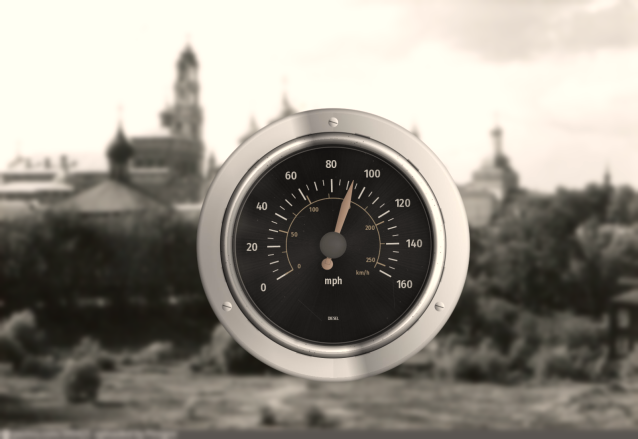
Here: 92.5 (mph)
